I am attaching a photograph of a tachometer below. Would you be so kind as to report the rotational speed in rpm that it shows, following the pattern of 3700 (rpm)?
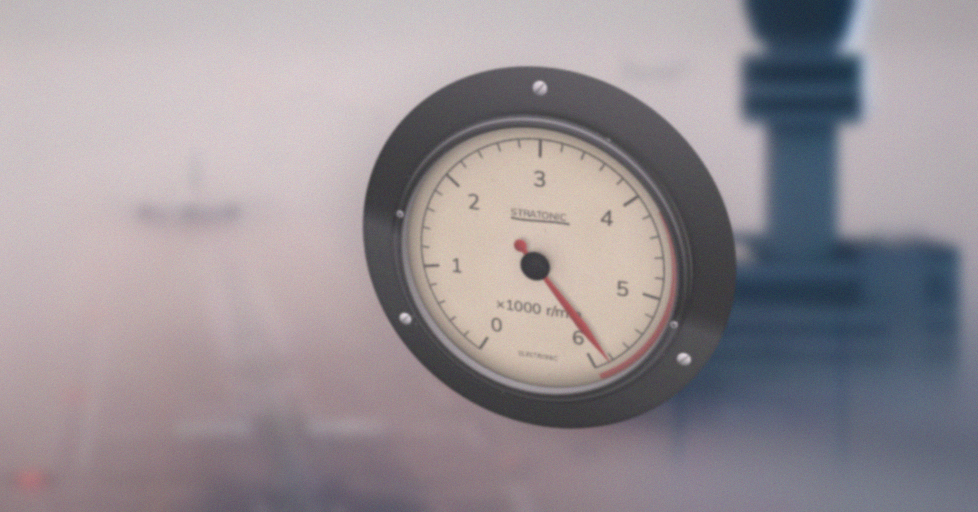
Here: 5800 (rpm)
